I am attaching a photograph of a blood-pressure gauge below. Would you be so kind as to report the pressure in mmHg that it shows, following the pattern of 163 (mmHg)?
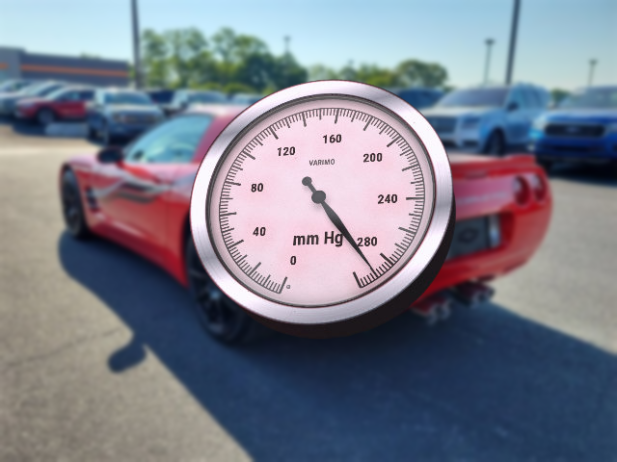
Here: 290 (mmHg)
